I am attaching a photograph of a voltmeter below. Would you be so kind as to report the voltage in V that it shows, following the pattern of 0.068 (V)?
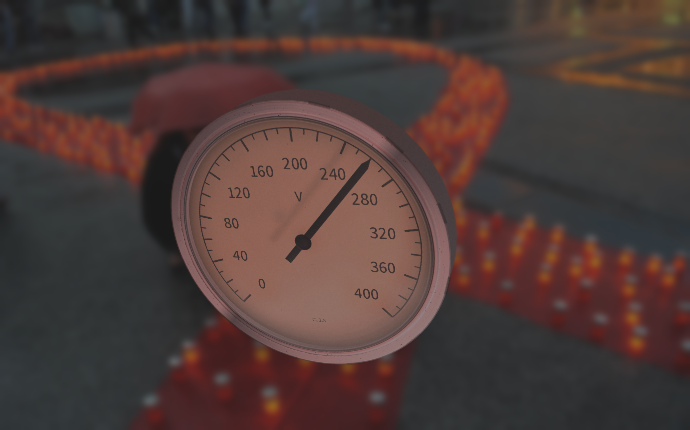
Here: 260 (V)
